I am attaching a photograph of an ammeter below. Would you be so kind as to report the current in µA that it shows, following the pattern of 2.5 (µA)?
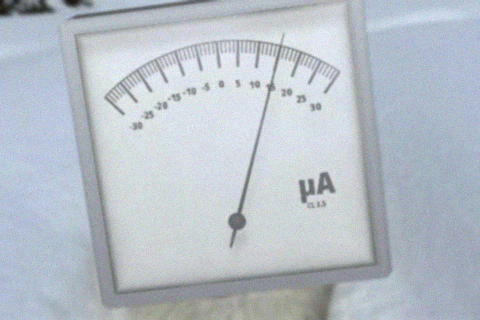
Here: 15 (µA)
